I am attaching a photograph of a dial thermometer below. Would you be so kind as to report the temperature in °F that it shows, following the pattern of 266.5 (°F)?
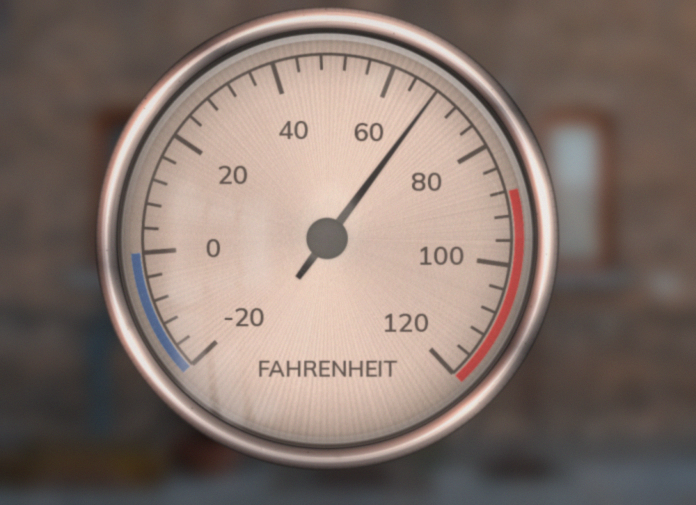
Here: 68 (°F)
